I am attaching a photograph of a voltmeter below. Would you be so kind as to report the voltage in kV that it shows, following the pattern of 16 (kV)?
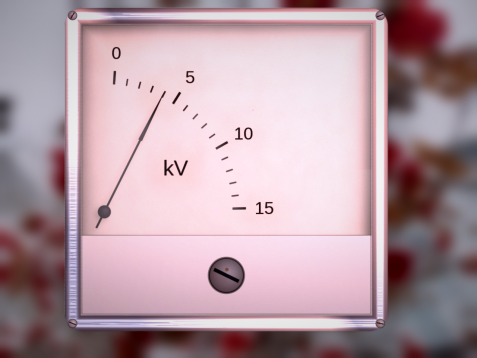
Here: 4 (kV)
